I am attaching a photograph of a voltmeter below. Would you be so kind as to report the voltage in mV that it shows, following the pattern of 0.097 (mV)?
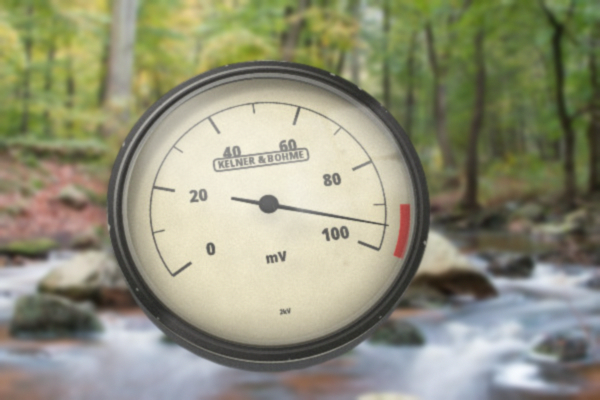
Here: 95 (mV)
